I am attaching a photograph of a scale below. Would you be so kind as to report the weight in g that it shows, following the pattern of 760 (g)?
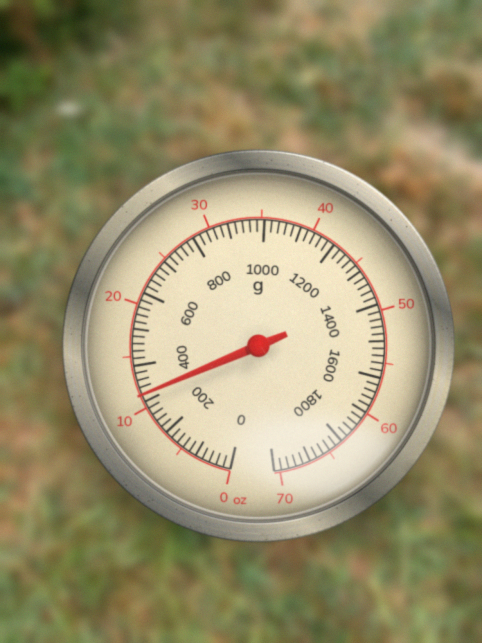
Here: 320 (g)
